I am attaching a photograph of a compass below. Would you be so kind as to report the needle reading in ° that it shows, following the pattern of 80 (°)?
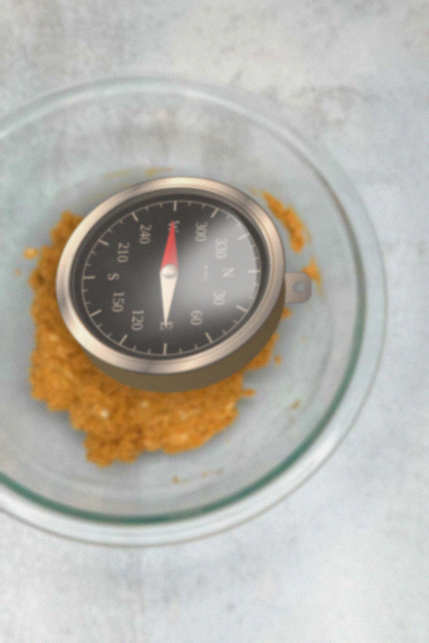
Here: 270 (°)
